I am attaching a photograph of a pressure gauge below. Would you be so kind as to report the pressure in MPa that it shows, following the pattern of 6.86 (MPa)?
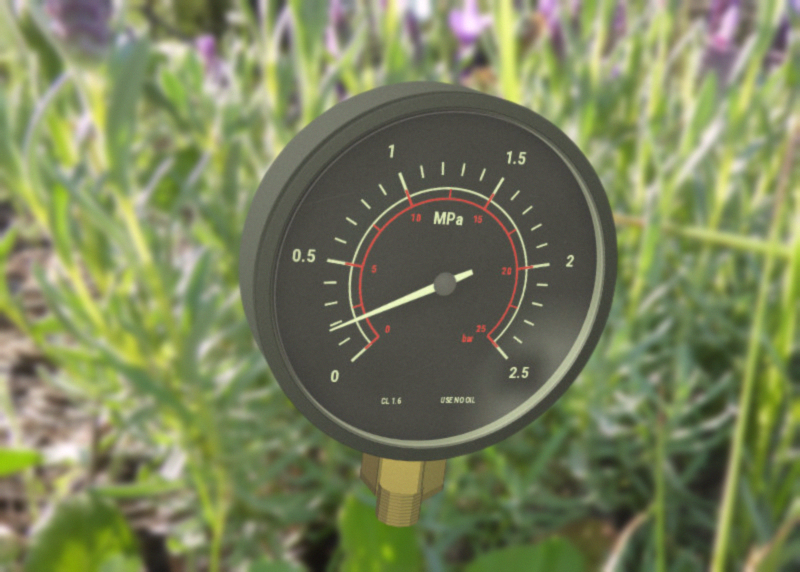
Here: 0.2 (MPa)
